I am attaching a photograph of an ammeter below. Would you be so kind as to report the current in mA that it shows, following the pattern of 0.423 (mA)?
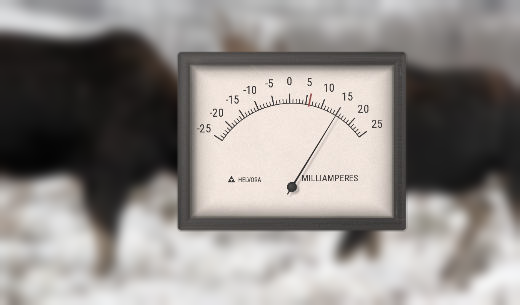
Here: 15 (mA)
